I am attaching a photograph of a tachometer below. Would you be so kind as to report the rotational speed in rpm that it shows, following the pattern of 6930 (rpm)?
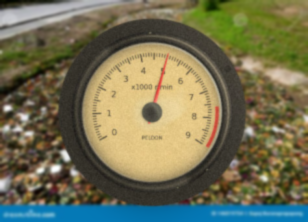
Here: 5000 (rpm)
